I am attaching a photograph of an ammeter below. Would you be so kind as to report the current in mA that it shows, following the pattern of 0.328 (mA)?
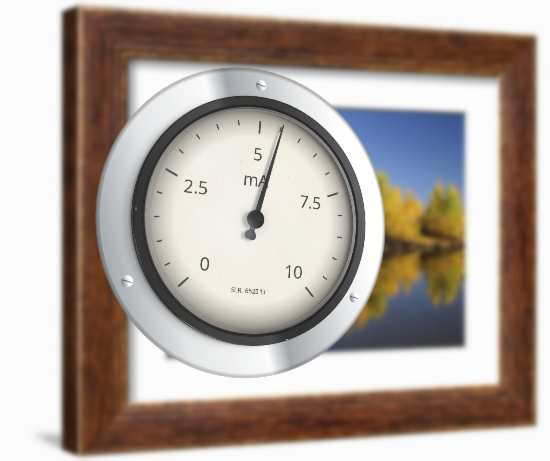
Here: 5.5 (mA)
